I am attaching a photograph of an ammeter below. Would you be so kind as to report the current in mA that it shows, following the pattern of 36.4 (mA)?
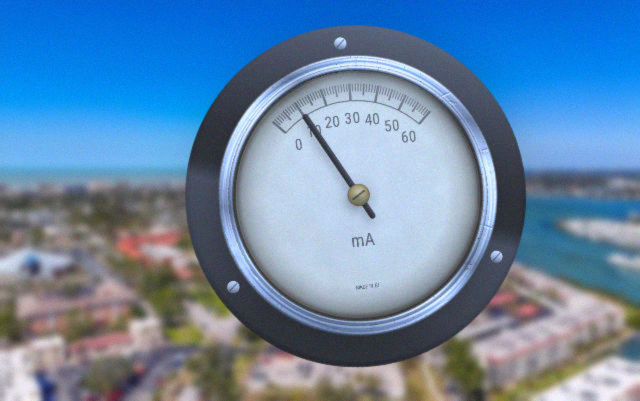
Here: 10 (mA)
